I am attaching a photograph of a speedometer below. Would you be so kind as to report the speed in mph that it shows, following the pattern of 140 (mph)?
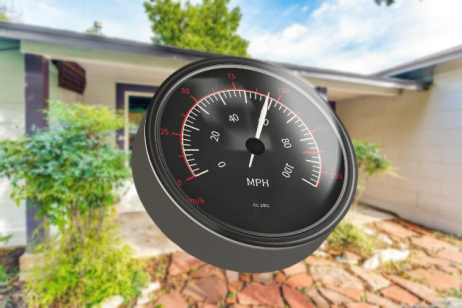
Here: 58 (mph)
